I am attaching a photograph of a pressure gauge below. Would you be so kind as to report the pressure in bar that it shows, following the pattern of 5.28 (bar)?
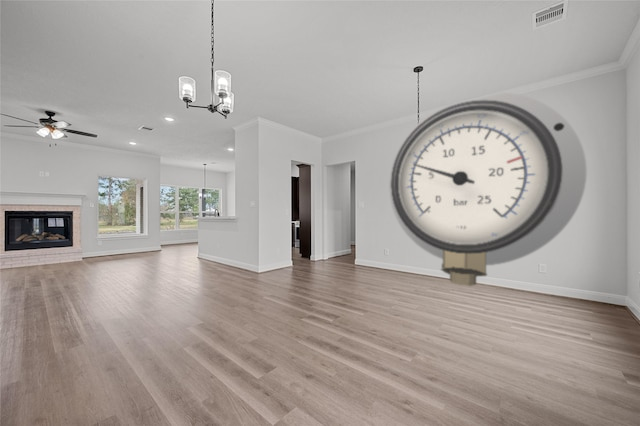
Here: 6 (bar)
